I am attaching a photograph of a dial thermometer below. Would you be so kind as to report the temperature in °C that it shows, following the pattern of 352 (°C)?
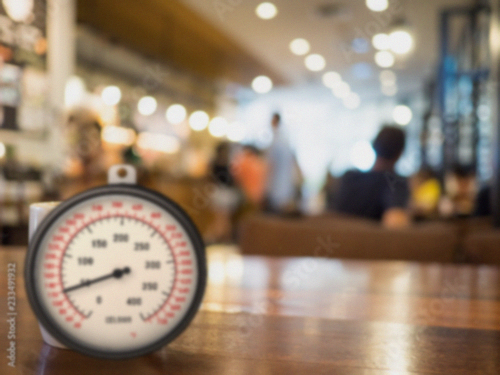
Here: 50 (°C)
